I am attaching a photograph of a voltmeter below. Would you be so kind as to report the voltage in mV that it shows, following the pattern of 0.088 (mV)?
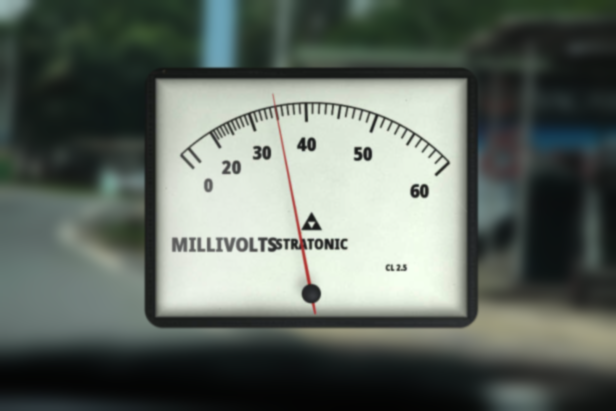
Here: 35 (mV)
